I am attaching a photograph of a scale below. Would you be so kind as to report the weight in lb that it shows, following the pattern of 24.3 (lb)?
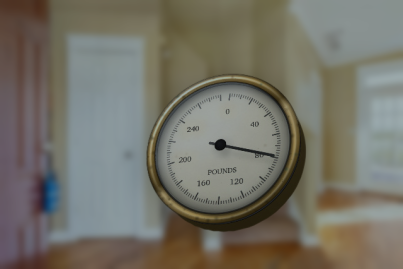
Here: 80 (lb)
